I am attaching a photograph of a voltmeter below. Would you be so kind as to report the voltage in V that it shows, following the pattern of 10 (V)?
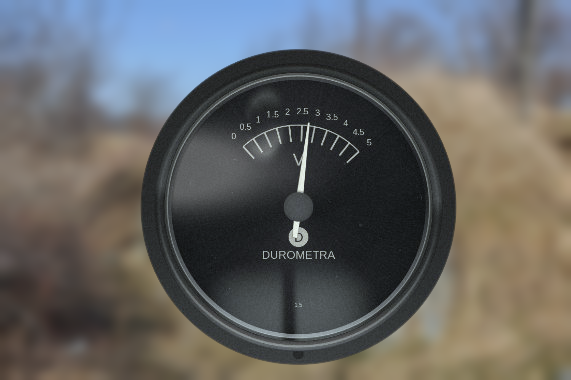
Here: 2.75 (V)
